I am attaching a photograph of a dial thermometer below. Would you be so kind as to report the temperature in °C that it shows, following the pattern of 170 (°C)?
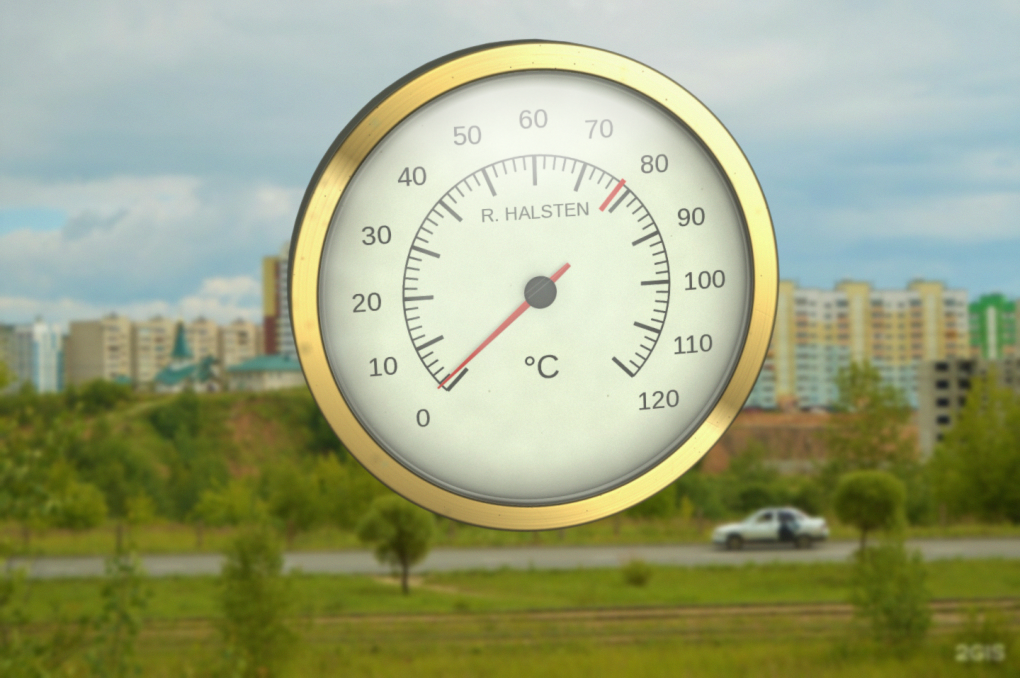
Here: 2 (°C)
